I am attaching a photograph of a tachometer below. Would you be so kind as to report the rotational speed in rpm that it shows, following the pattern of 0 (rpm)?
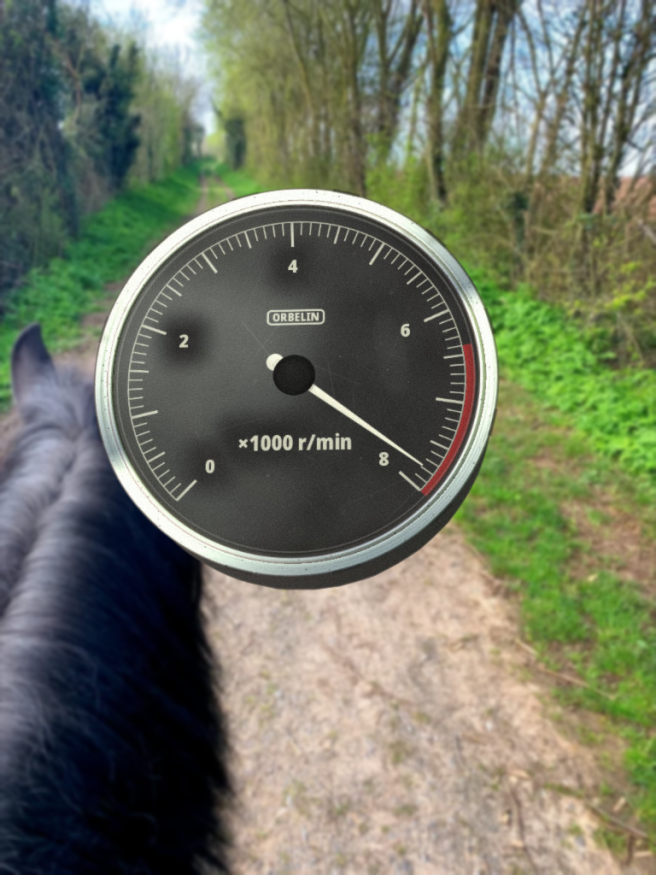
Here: 7800 (rpm)
